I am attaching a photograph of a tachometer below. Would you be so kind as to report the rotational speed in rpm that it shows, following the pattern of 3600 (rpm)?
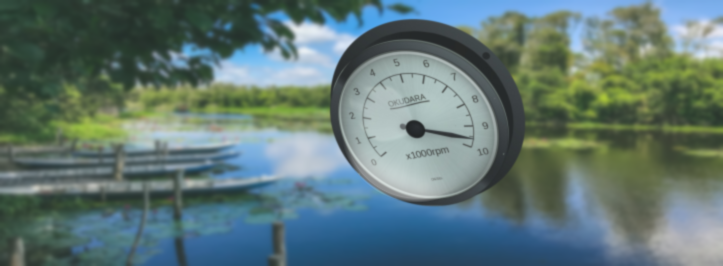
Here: 9500 (rpm)
